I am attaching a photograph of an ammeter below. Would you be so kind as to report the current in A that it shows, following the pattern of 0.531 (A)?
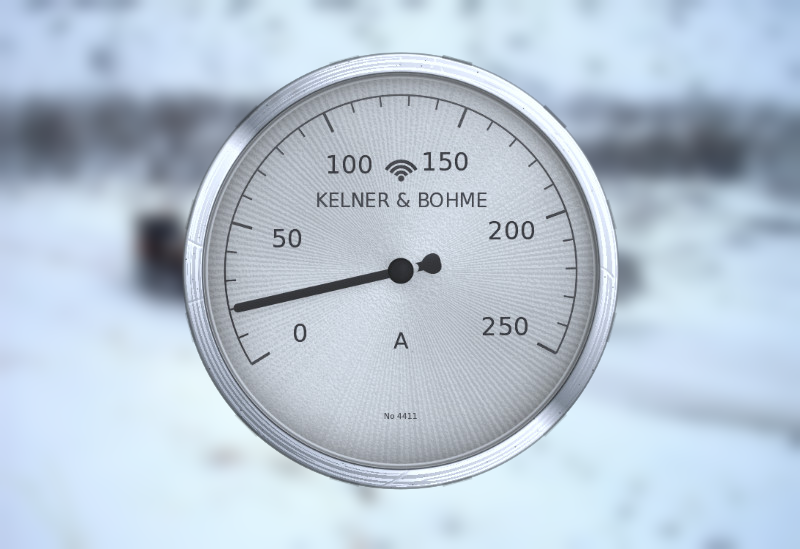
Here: 20 (A)
